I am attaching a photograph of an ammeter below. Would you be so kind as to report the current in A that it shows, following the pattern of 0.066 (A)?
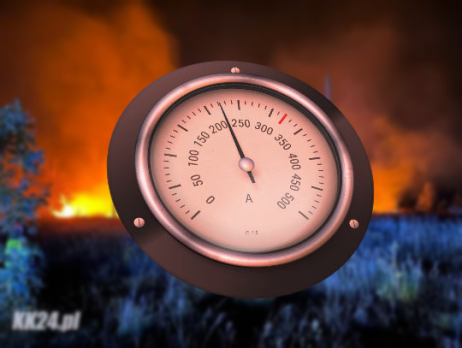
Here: 220 (A)
